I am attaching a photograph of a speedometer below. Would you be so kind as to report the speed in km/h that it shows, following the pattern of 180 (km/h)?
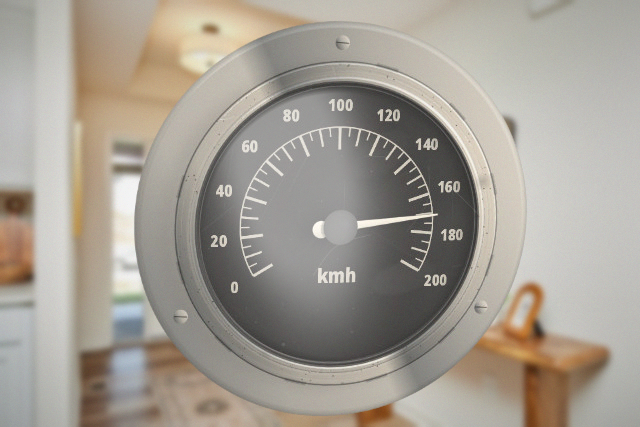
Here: 170 (km/h)
